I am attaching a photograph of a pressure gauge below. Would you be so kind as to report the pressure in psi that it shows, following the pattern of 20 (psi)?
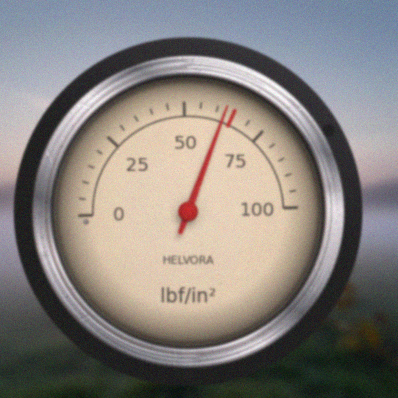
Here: 62.5 (psi)
